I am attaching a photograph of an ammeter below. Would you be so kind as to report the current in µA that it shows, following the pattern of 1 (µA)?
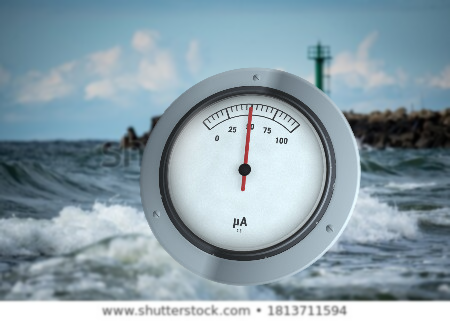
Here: 50 (µA)
